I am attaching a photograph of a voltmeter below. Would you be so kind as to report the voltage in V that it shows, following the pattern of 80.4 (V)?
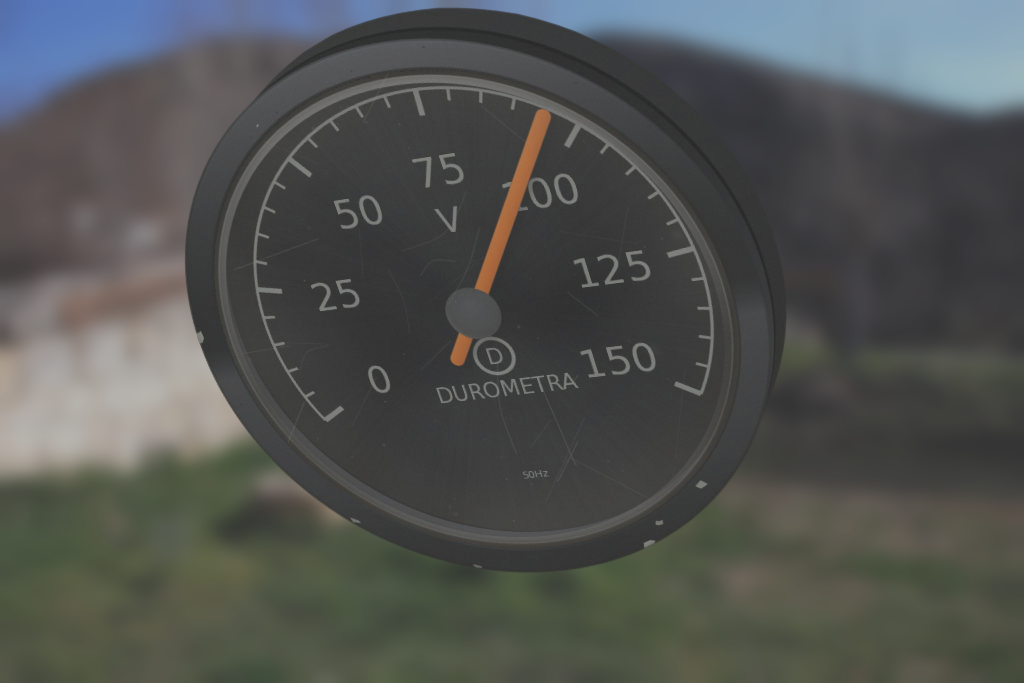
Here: 95 (V)
